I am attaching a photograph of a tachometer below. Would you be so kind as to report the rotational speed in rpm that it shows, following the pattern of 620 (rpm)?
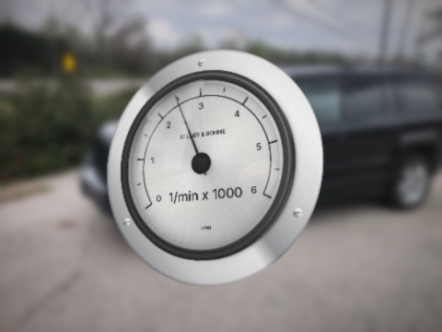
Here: 2500 (rpm)
